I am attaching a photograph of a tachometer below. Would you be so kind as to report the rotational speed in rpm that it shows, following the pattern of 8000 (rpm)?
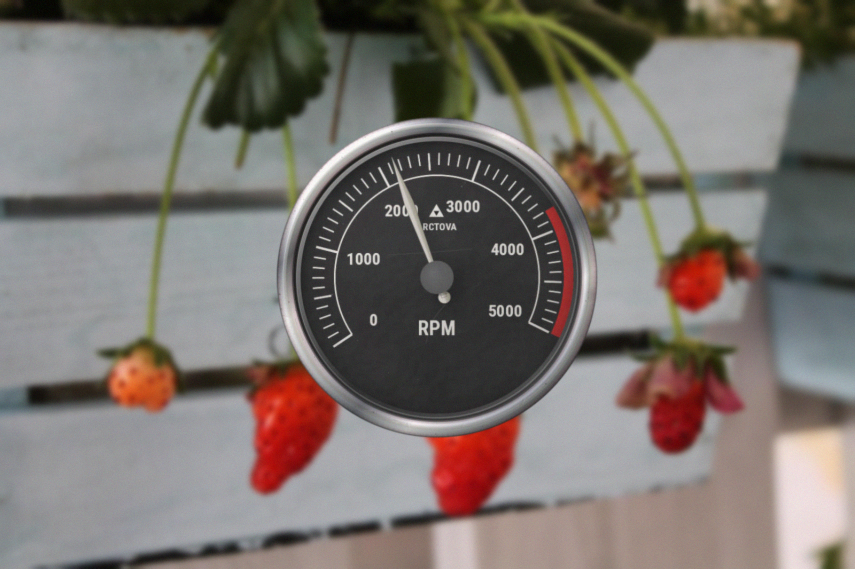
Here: 2150 (rpm)
